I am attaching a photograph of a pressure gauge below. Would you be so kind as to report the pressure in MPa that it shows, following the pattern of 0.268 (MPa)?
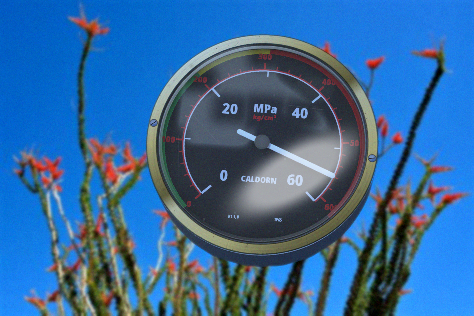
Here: 55 (MPa)
